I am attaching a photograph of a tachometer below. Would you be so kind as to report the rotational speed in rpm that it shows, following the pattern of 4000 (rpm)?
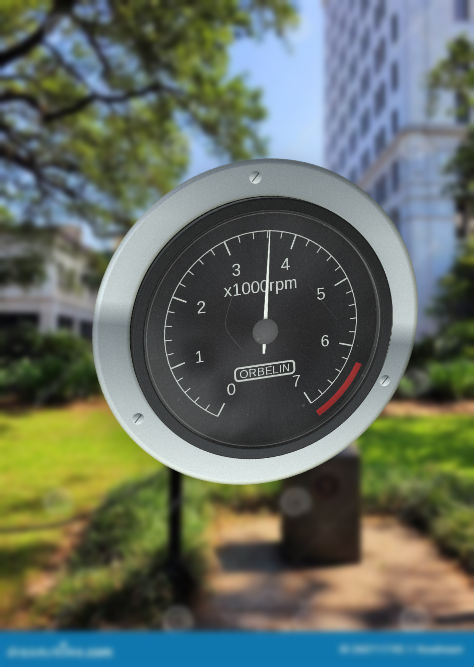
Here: 3600 (rpm)
